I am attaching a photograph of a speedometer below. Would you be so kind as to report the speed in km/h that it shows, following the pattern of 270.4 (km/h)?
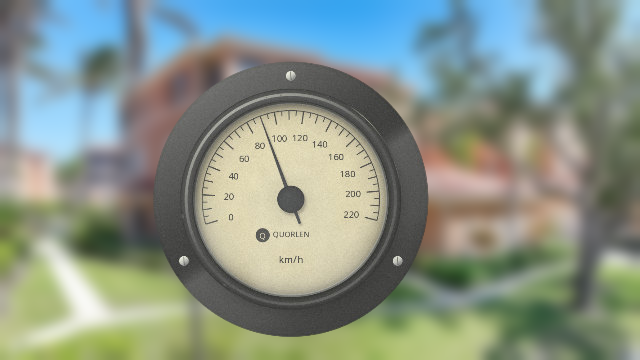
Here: 90 (km/h)
